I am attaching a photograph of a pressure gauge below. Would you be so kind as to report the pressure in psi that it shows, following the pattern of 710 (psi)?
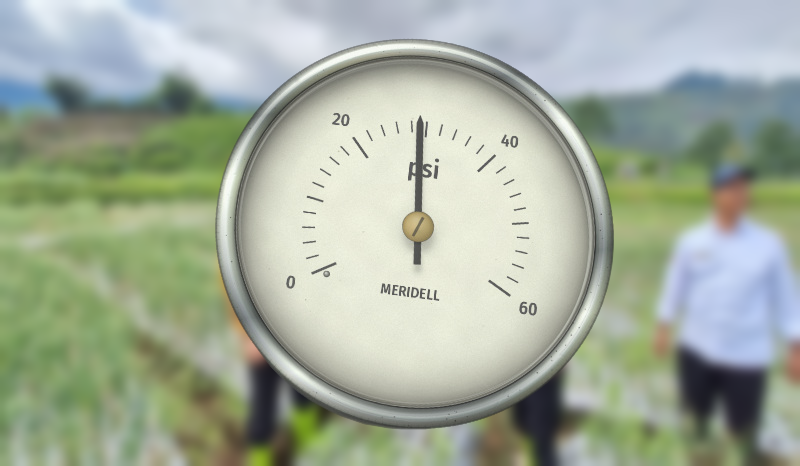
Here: 29 (psi)
